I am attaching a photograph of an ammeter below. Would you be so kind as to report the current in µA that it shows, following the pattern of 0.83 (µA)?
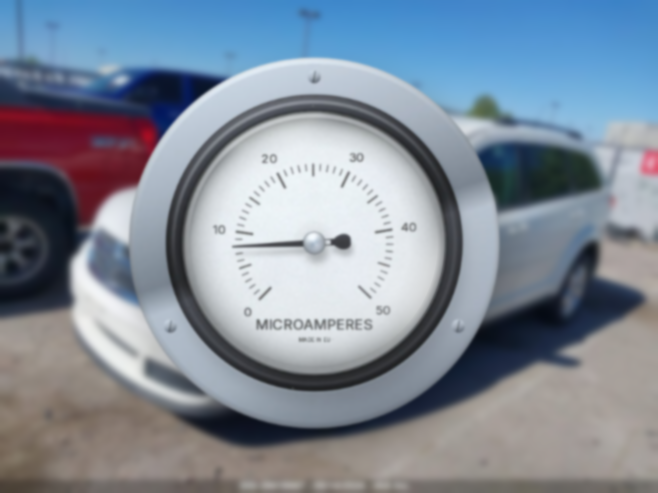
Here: 8 (µA)
